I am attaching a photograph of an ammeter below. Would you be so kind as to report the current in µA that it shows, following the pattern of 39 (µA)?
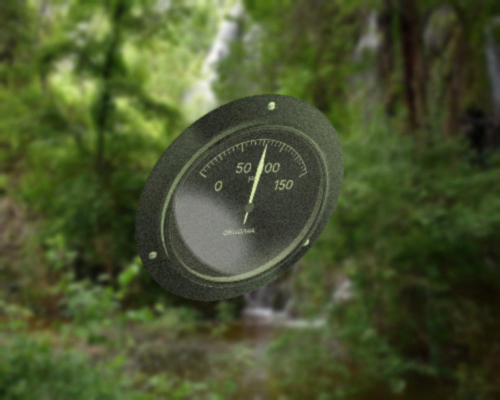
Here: 75 (µA)
